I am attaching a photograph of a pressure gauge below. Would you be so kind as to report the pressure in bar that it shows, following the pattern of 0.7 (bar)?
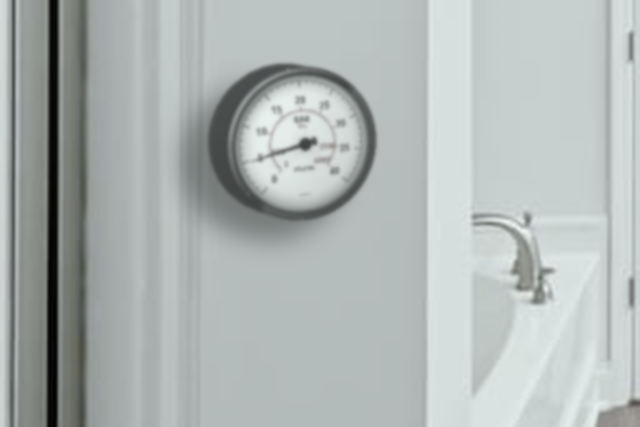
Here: 5 (bar)
